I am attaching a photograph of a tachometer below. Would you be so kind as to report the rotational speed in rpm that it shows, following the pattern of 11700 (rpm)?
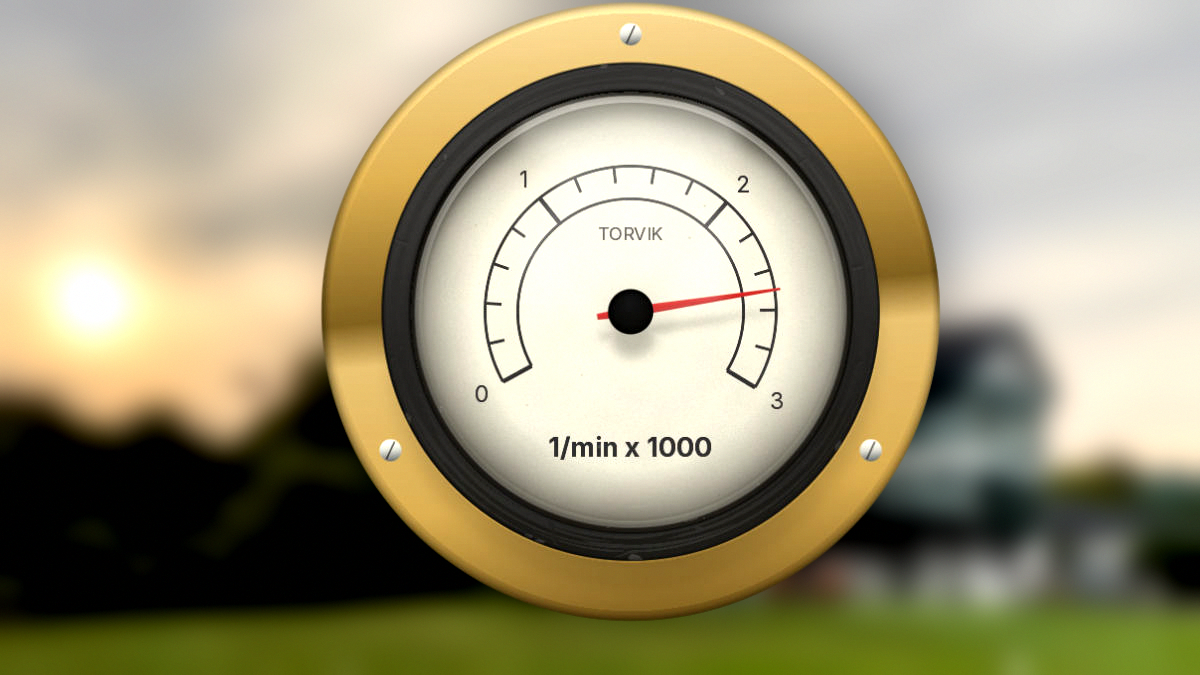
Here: 2500 (rpm)
